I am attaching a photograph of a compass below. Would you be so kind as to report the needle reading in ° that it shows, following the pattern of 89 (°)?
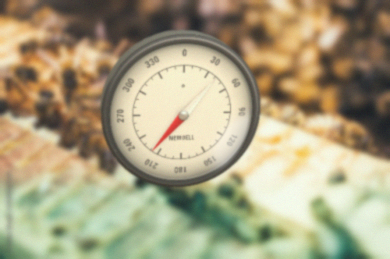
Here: 220 (°)
